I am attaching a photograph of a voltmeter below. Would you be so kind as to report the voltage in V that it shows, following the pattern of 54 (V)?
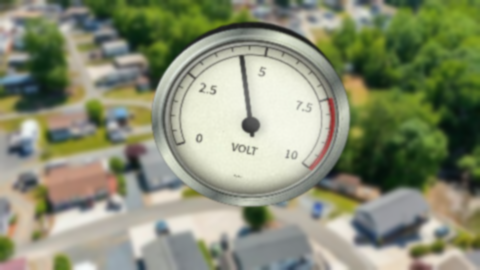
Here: 4.25 (V)
